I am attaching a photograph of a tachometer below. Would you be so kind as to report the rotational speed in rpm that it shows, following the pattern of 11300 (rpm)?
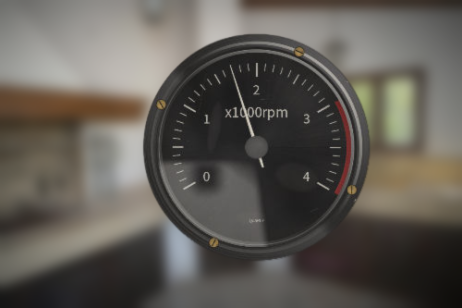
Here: 1700 (rpm)
